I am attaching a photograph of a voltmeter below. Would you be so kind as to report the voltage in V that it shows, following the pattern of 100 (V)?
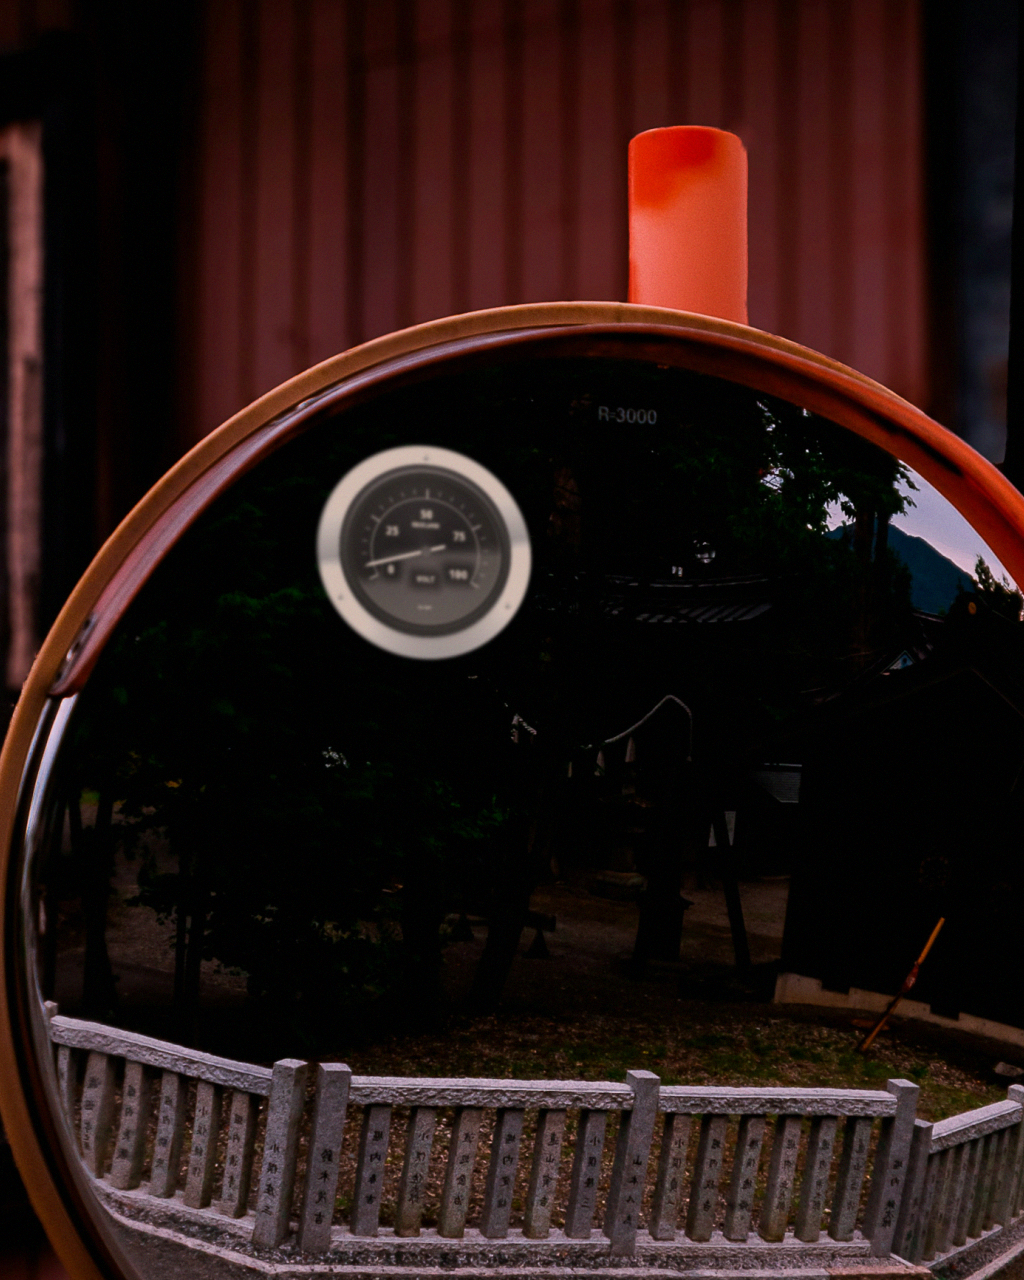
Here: 5 (V)
